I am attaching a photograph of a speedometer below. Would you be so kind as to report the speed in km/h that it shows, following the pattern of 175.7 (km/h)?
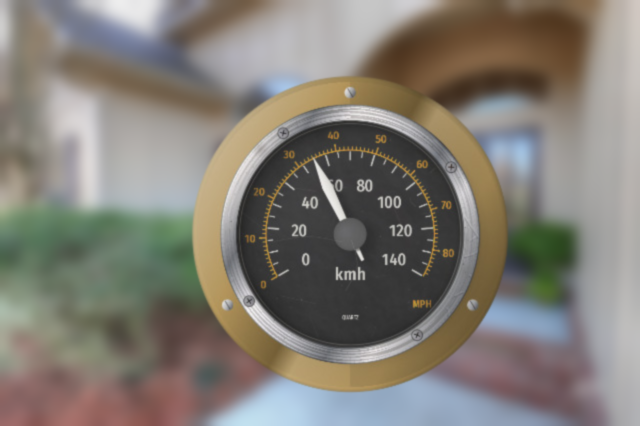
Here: 55 (km/h)
